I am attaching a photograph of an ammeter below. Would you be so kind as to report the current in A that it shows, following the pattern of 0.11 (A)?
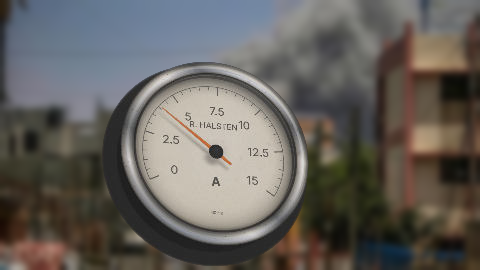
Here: 4 (A)
